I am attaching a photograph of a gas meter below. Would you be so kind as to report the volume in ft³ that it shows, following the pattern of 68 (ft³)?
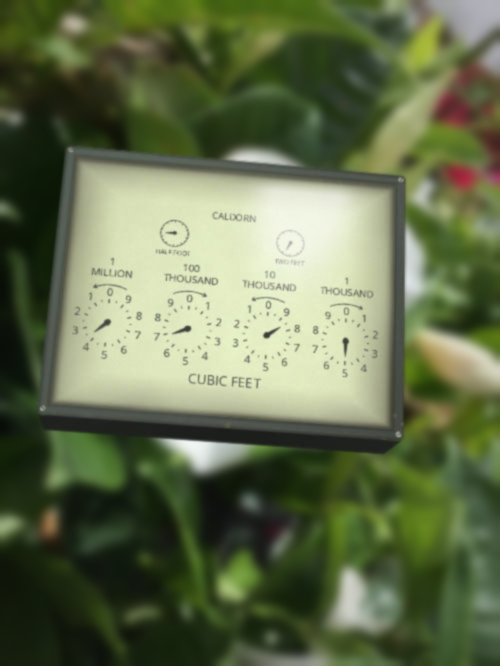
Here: 368500 (ft³)
